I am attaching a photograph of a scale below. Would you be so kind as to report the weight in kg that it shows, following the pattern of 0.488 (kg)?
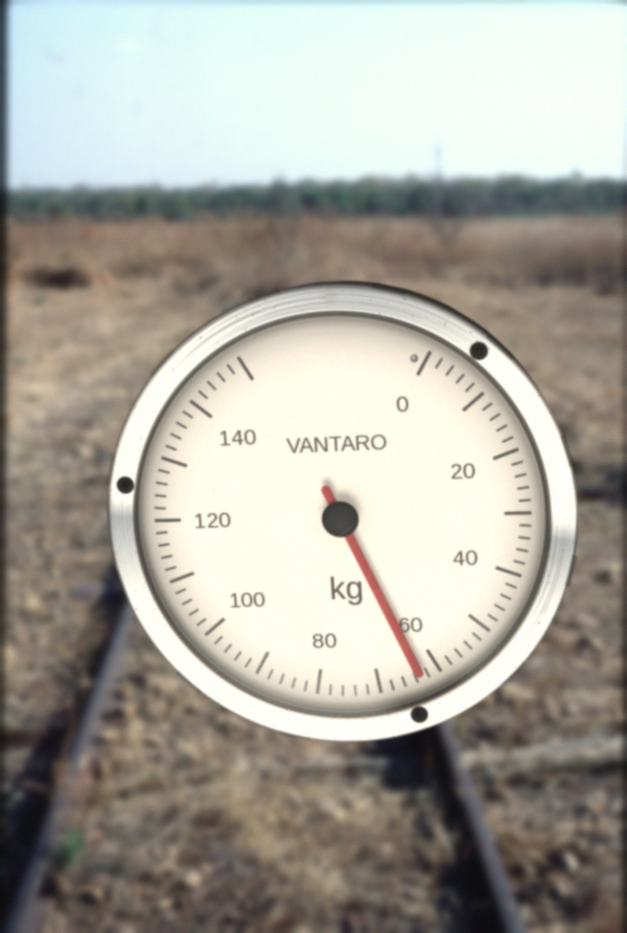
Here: 63 (kg)
